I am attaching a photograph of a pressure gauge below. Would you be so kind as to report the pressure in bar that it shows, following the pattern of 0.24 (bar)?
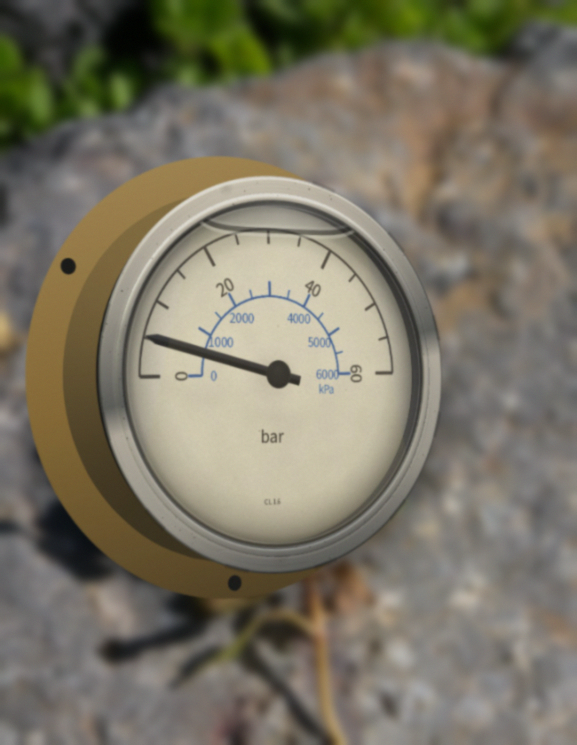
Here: 5 (bar)
